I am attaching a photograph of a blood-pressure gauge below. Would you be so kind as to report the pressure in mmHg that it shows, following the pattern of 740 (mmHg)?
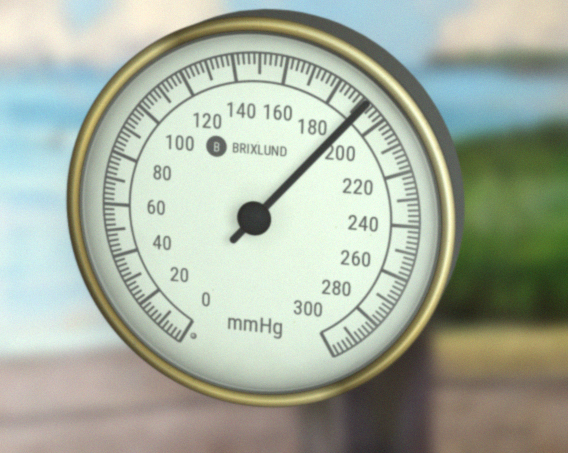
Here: 192 (mmHg)
